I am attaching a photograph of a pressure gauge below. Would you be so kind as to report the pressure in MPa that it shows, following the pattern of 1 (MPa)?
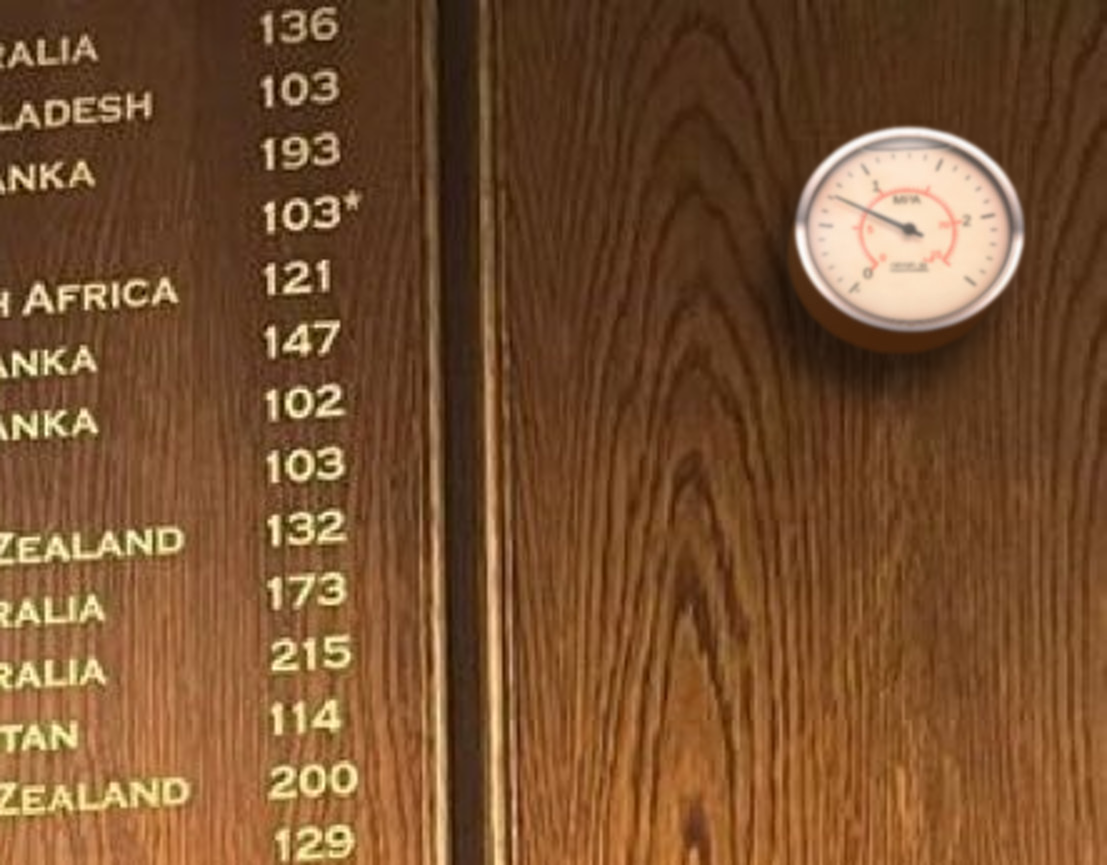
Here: 0.7 (MPa)
